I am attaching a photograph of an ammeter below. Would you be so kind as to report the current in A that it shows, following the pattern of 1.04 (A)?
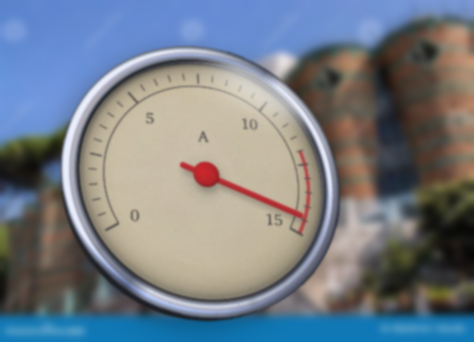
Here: 14.5 (A)
